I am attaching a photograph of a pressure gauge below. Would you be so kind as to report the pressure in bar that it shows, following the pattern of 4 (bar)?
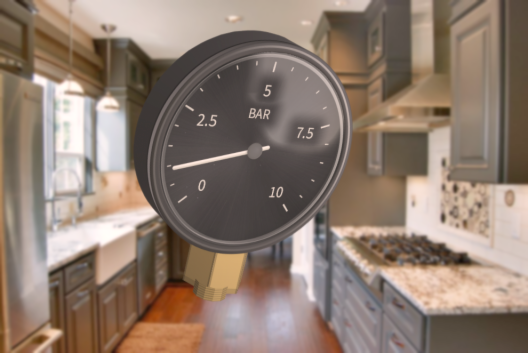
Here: 1 (bar)
